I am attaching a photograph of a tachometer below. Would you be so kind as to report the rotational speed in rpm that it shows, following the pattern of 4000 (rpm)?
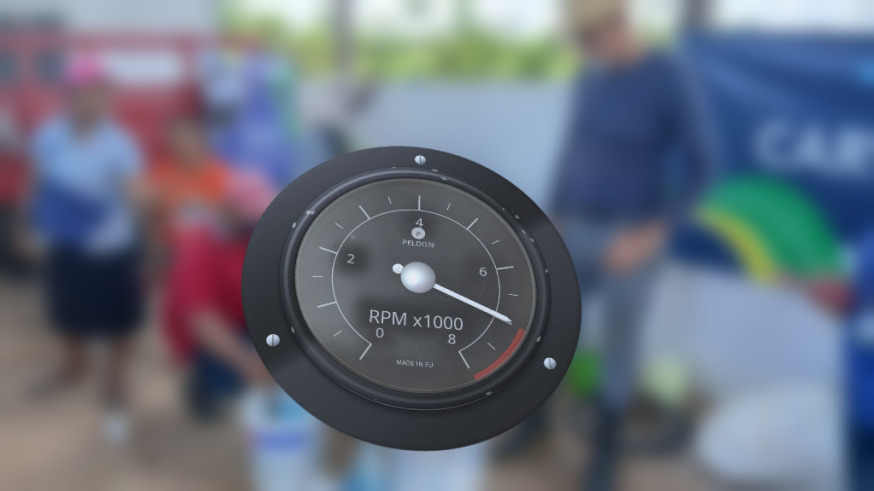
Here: 7000 (rpm)
